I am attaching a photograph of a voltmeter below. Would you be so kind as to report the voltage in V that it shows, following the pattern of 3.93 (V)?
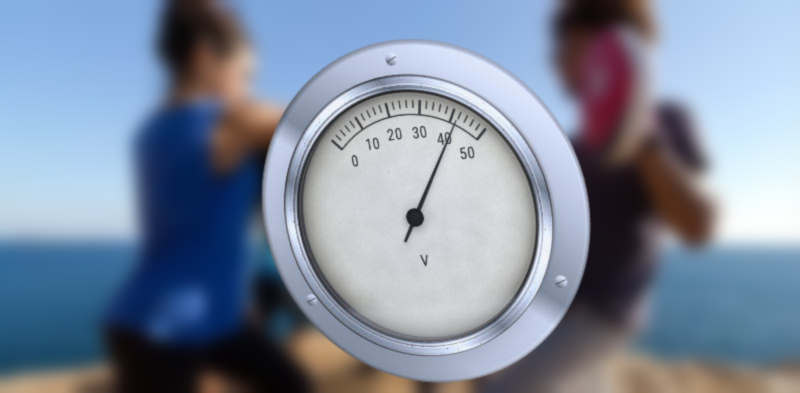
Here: 42 (V)
